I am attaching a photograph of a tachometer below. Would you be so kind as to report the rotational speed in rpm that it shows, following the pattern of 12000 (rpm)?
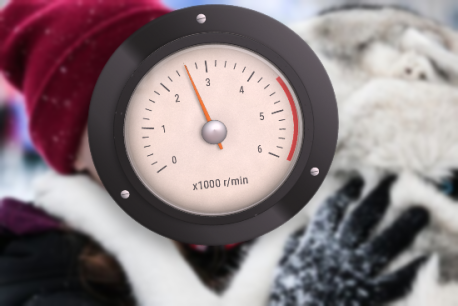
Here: 2600 (rpm)
